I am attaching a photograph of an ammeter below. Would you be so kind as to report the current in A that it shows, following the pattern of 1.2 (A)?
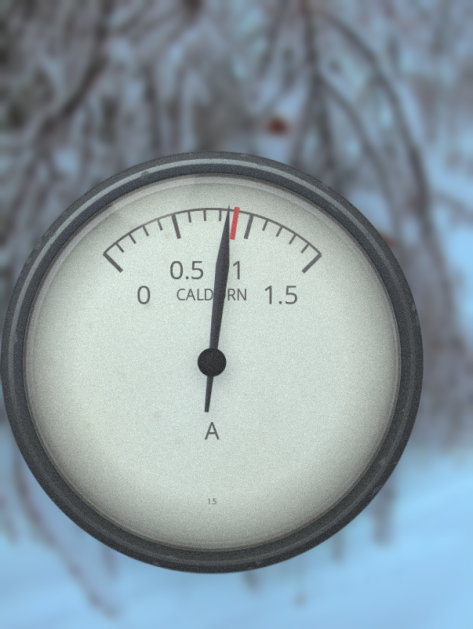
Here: 0.85 (A)
